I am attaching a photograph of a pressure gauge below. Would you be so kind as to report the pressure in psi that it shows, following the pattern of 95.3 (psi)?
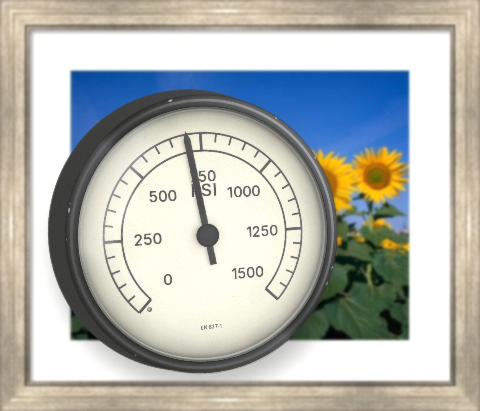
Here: 700 (psi)
